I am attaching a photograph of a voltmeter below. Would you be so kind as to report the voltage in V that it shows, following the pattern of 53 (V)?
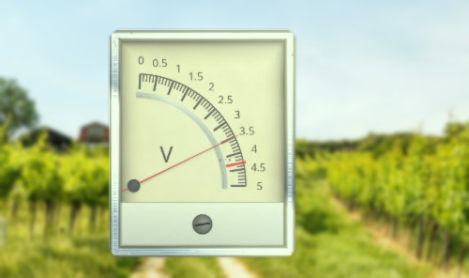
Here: 3.5 (V)
